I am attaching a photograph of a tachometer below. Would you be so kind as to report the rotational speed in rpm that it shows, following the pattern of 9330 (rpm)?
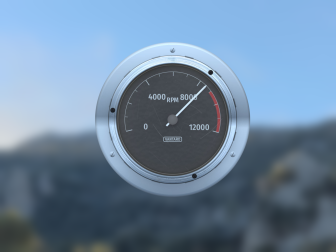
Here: 8500 (rpm)
